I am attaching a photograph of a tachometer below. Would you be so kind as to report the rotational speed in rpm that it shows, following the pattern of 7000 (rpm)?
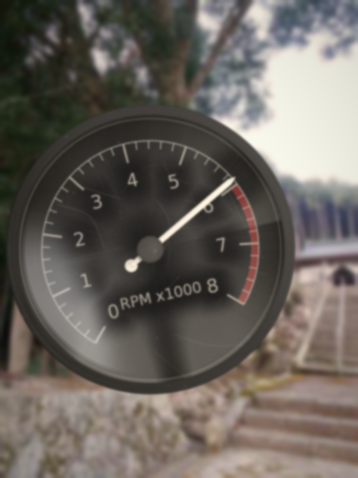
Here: 5900 (rpm)
